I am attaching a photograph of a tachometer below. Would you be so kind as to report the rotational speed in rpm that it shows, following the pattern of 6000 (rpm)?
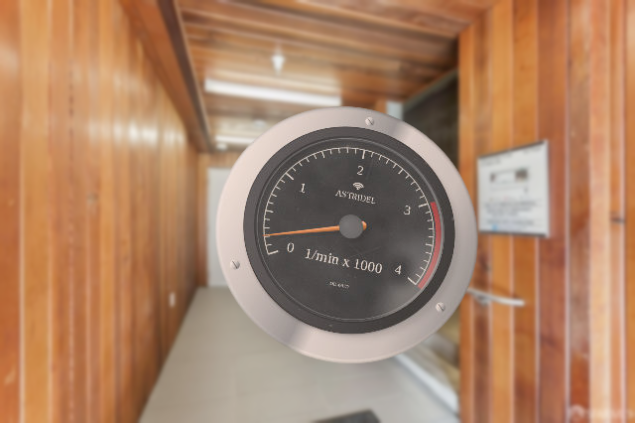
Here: 200 (rpm)
